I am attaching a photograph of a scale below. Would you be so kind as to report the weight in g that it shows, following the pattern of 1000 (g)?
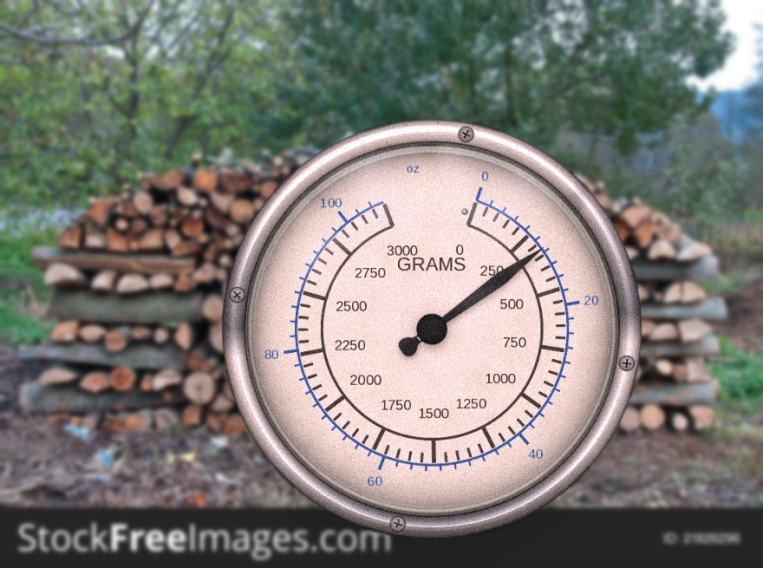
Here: 325 (g)
